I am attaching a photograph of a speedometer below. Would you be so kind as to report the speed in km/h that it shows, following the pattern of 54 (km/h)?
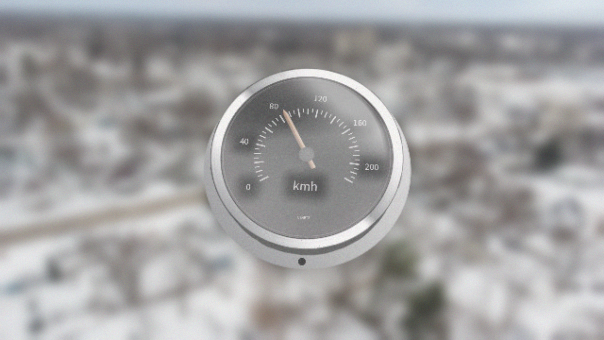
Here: 85 (km/h)
